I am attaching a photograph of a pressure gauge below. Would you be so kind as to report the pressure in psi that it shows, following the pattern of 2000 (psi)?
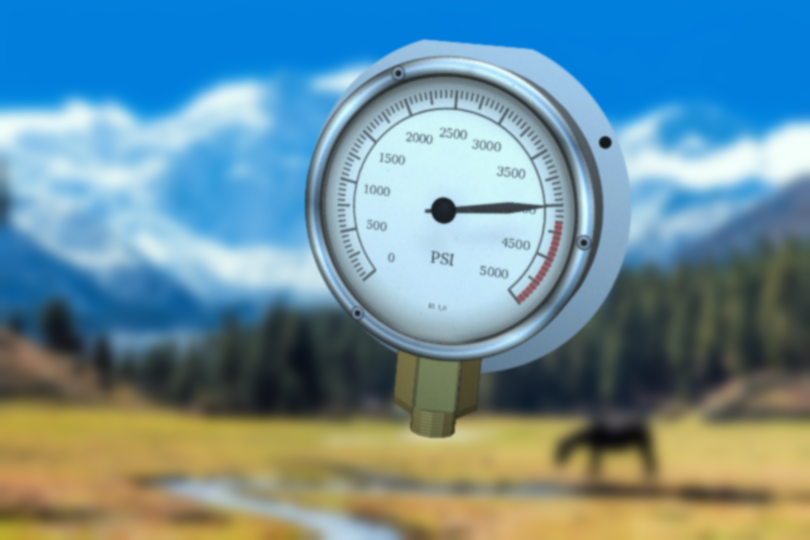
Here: 4000 (psi)
